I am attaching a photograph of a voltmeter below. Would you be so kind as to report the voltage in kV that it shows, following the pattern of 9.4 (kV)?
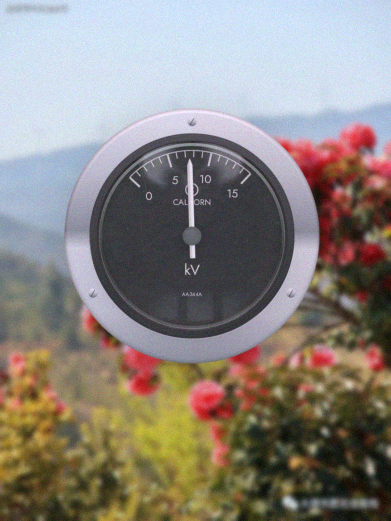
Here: 7.5 (kV)
